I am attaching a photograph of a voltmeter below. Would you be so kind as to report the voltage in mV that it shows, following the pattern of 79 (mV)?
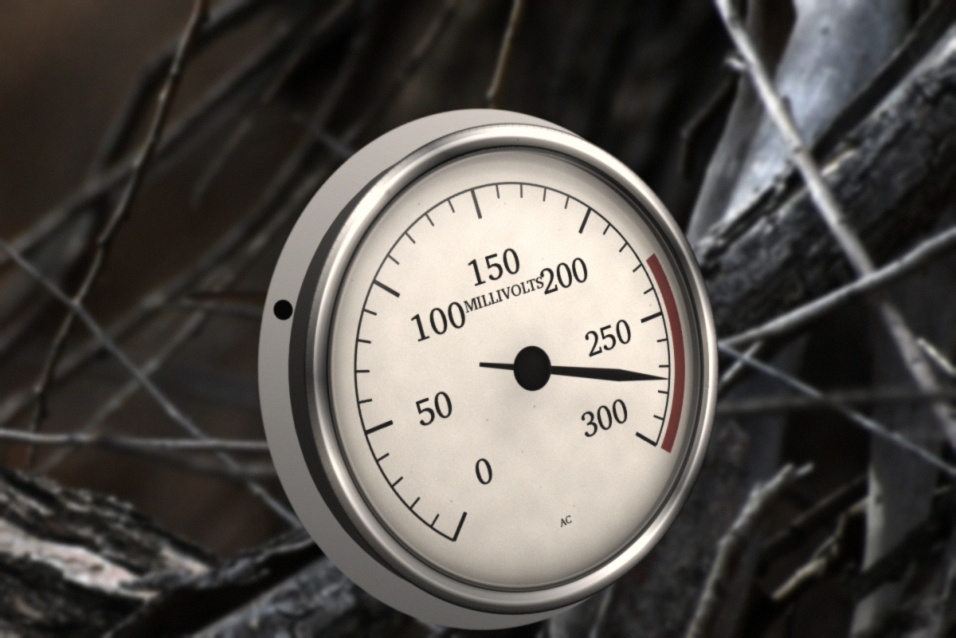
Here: 275 (mV)
